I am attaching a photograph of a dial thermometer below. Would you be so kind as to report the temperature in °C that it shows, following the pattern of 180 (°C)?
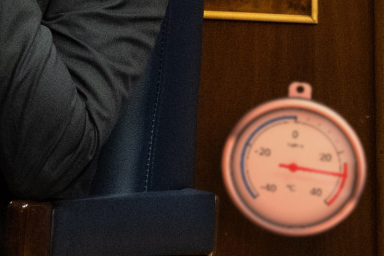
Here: 28 (°C)
